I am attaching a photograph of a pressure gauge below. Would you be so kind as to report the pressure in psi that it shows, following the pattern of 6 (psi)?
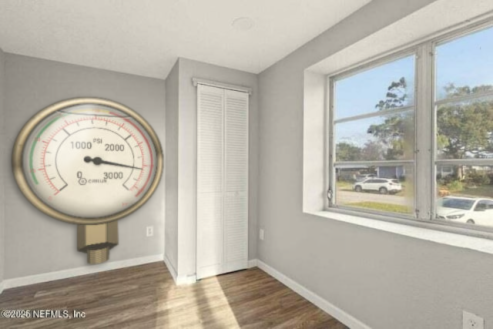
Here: 2600 (psi)
